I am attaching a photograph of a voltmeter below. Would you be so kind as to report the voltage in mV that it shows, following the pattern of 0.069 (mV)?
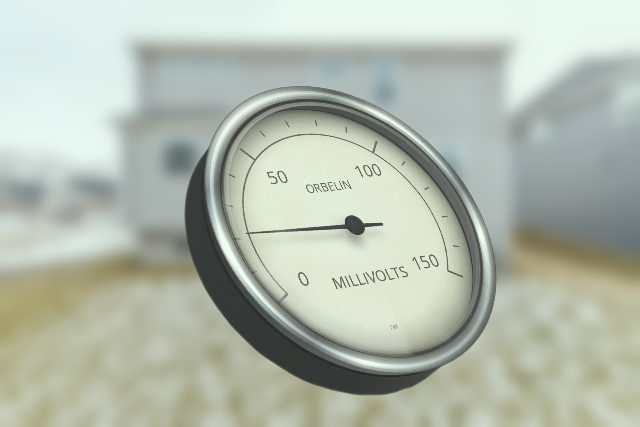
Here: 20 (mV)
